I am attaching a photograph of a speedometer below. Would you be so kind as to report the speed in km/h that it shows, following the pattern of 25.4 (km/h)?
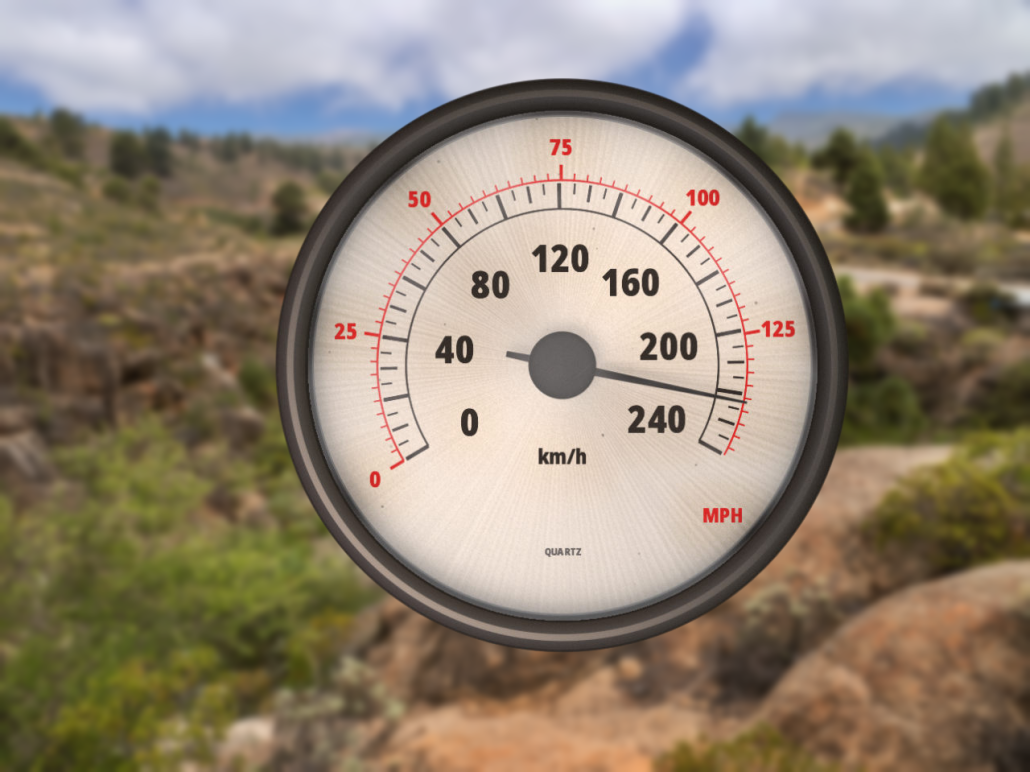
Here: 222.5 (km/h)
